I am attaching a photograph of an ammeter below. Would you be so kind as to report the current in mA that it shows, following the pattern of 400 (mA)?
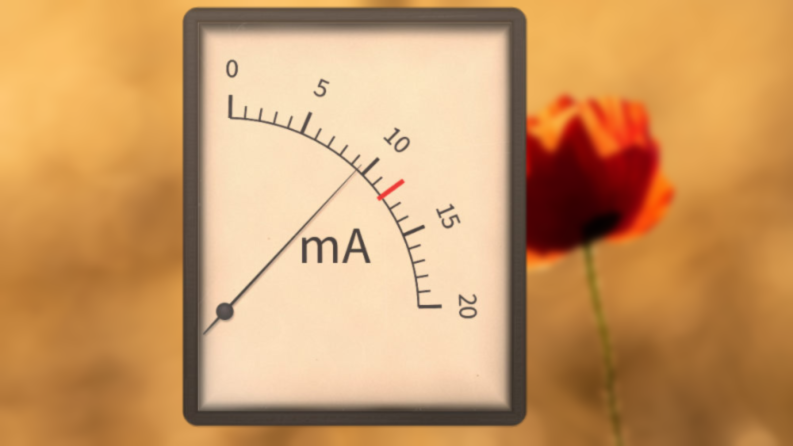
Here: 9.5 (mA)
